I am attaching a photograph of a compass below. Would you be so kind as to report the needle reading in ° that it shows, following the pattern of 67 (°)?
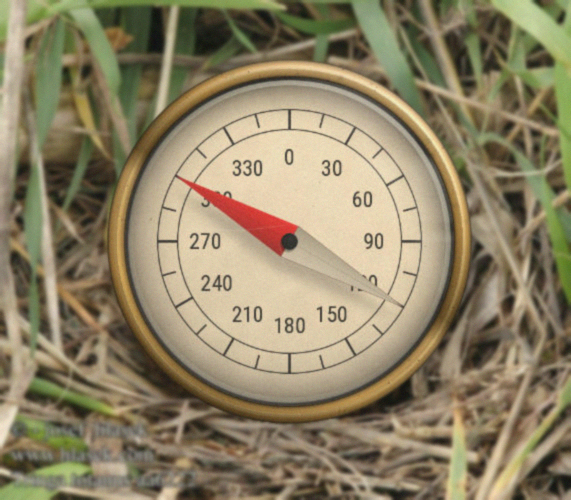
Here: 300 (°)
